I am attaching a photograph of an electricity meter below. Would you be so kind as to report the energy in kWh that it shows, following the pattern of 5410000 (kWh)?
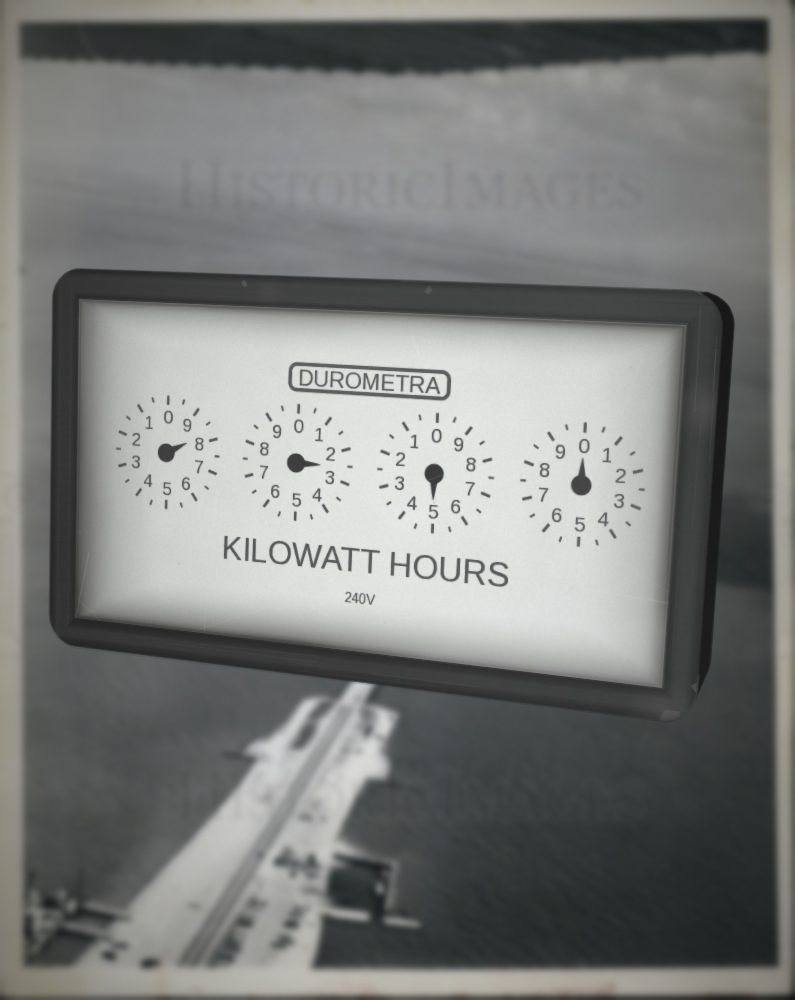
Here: 8250 (kWh)
